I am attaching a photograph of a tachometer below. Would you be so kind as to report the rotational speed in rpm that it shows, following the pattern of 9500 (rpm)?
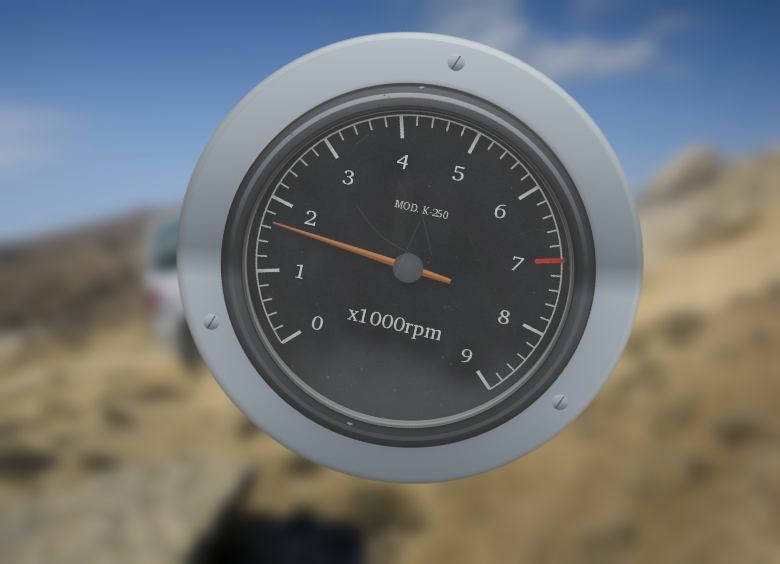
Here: 1700 (rpm)
